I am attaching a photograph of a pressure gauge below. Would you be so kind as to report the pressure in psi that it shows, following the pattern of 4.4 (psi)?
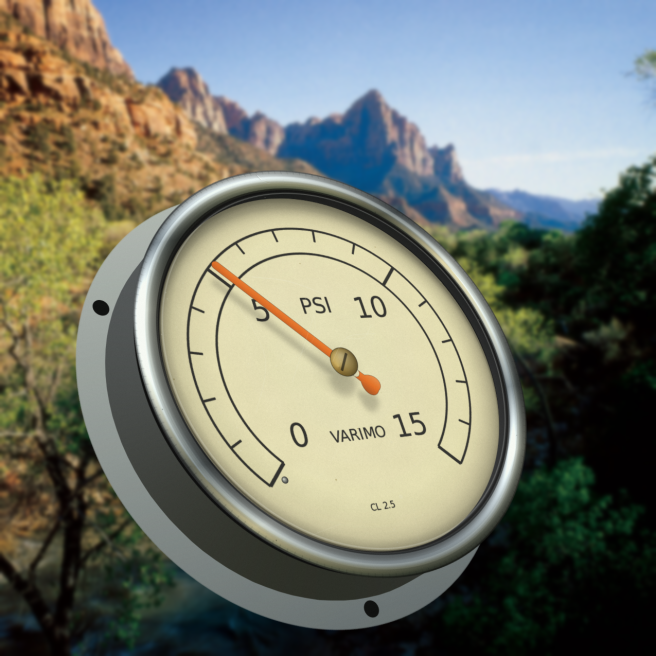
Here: 5 (psi)
